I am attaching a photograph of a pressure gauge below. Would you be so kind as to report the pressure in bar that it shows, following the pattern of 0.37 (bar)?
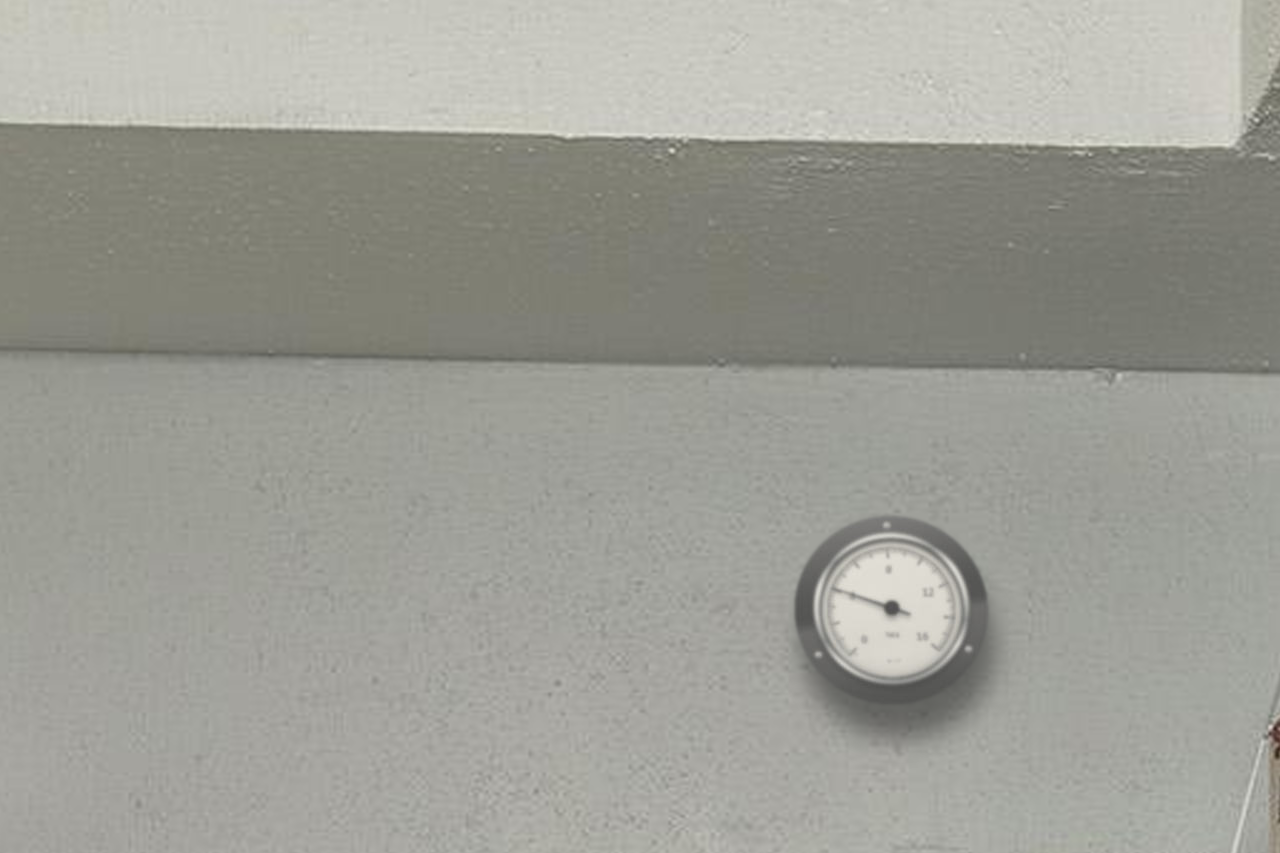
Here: 4 (bar)
